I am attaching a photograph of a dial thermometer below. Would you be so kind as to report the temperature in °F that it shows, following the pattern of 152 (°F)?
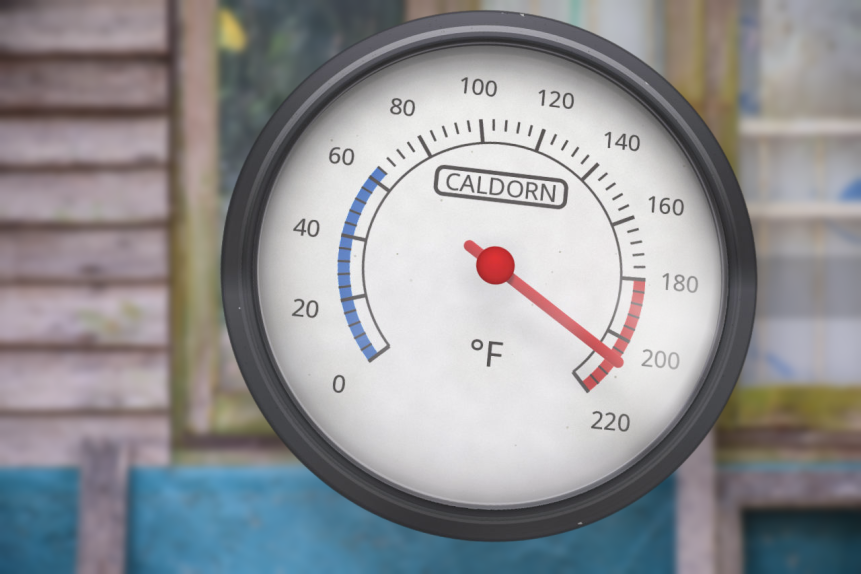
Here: 208 (°F)
